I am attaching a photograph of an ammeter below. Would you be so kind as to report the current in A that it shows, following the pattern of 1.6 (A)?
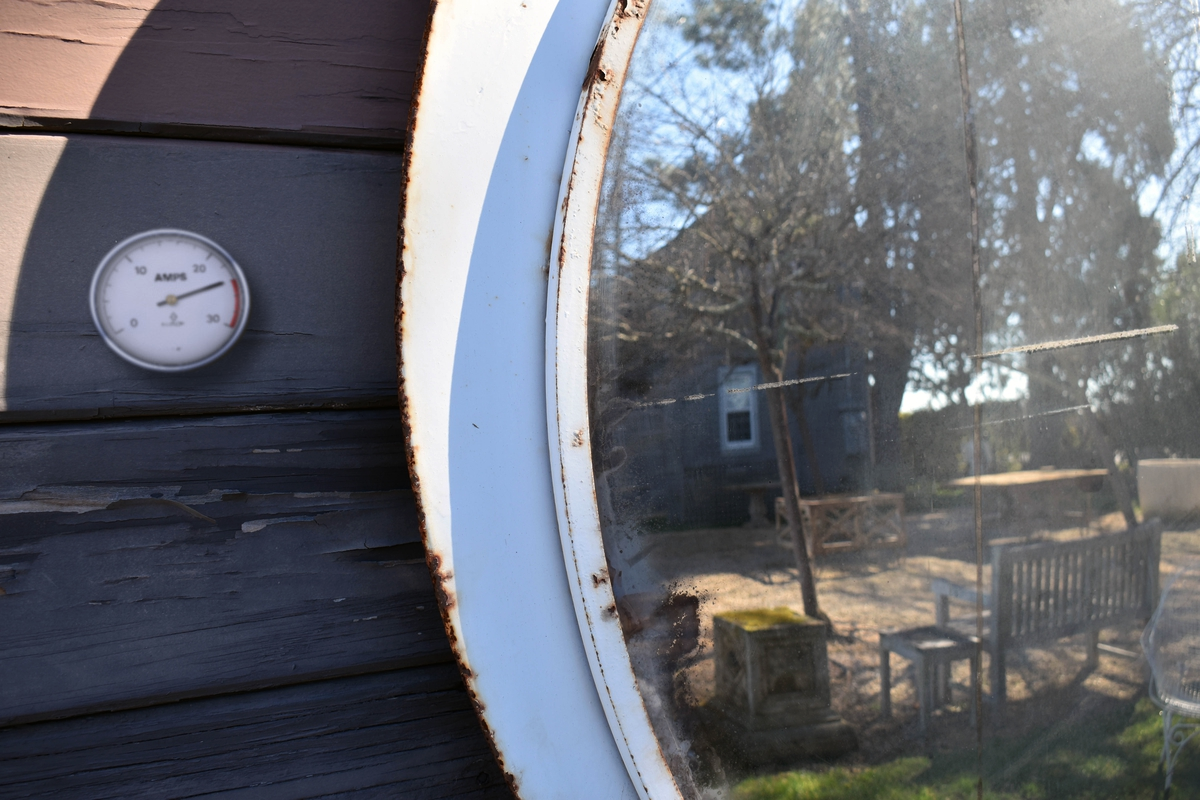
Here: 24 (A)
